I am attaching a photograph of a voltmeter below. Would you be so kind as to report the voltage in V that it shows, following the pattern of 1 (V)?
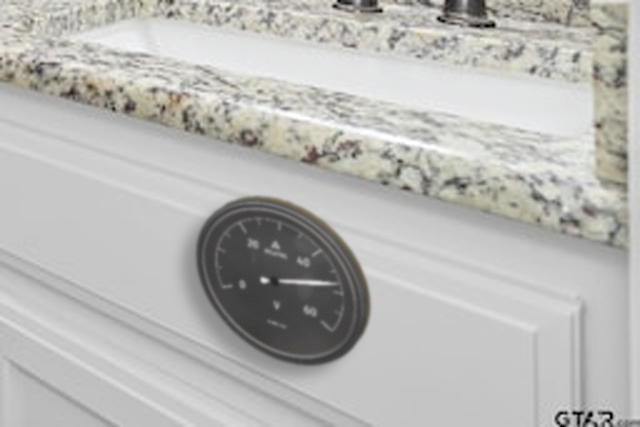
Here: 47.5 (V)
